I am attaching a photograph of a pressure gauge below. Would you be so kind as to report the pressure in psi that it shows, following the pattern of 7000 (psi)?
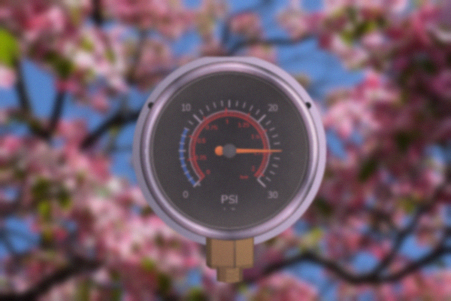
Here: 25 (psi)
